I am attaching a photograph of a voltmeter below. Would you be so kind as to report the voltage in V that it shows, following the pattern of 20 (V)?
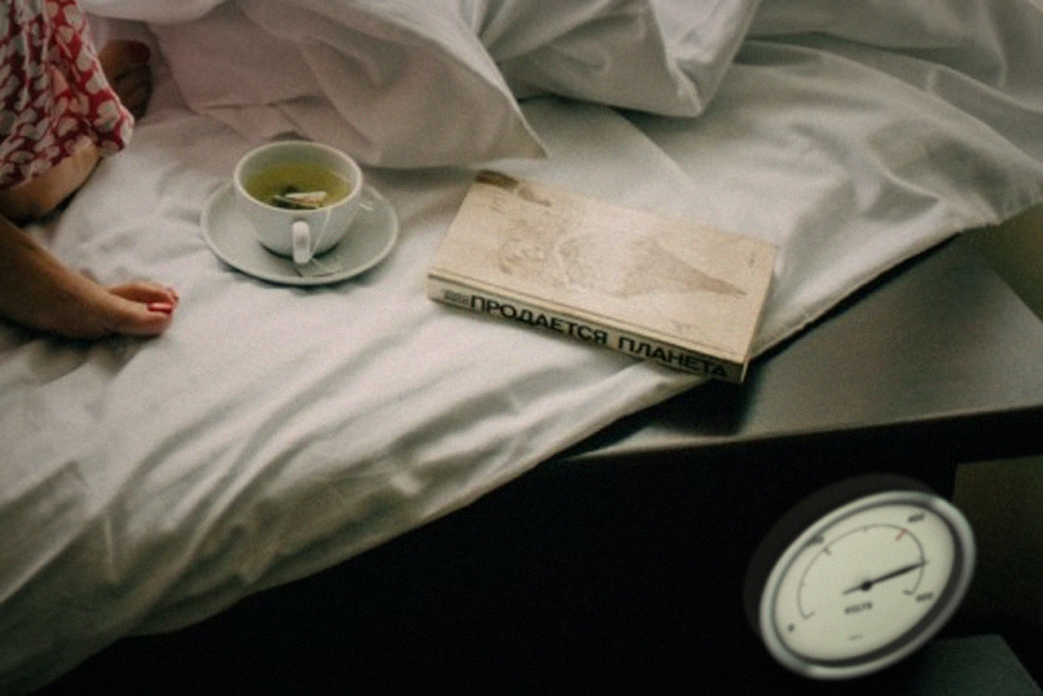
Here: 500 (V)
